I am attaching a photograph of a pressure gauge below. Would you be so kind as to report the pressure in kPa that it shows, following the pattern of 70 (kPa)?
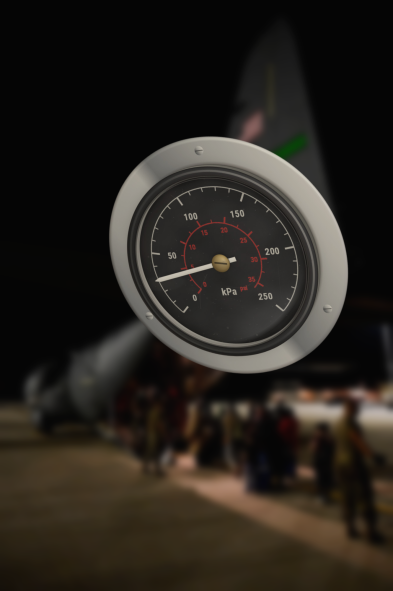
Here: 30 (kPa)
